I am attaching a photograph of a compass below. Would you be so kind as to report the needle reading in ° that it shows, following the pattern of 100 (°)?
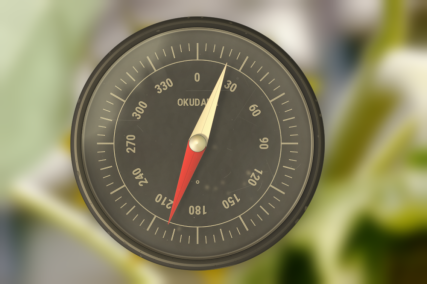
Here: 200 (°)
